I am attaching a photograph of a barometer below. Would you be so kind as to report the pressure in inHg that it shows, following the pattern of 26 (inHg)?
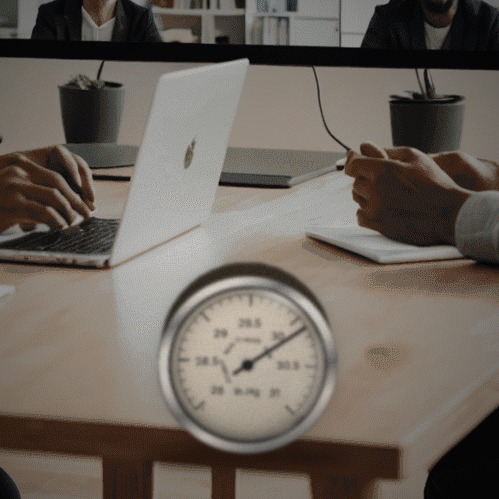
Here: 30.1 (inHg)
